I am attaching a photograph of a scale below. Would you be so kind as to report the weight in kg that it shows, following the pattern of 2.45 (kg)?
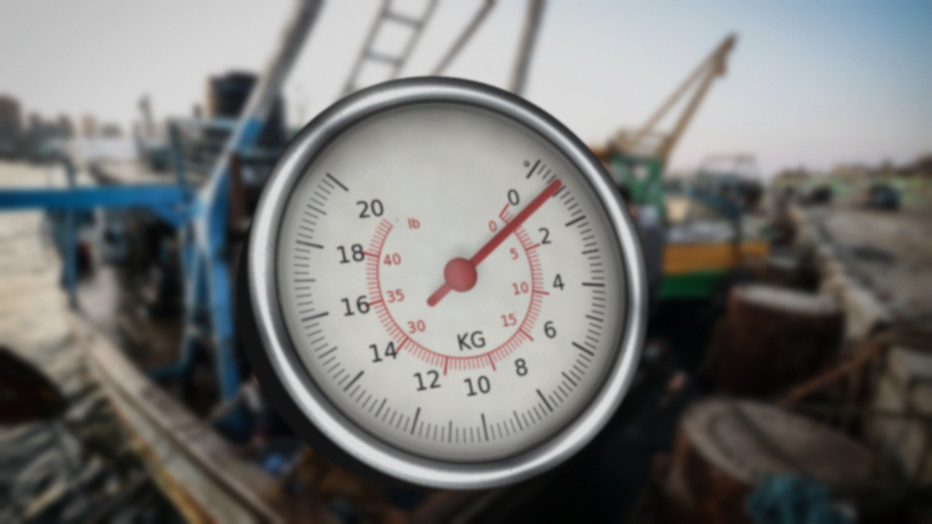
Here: 0.8 (kg)
